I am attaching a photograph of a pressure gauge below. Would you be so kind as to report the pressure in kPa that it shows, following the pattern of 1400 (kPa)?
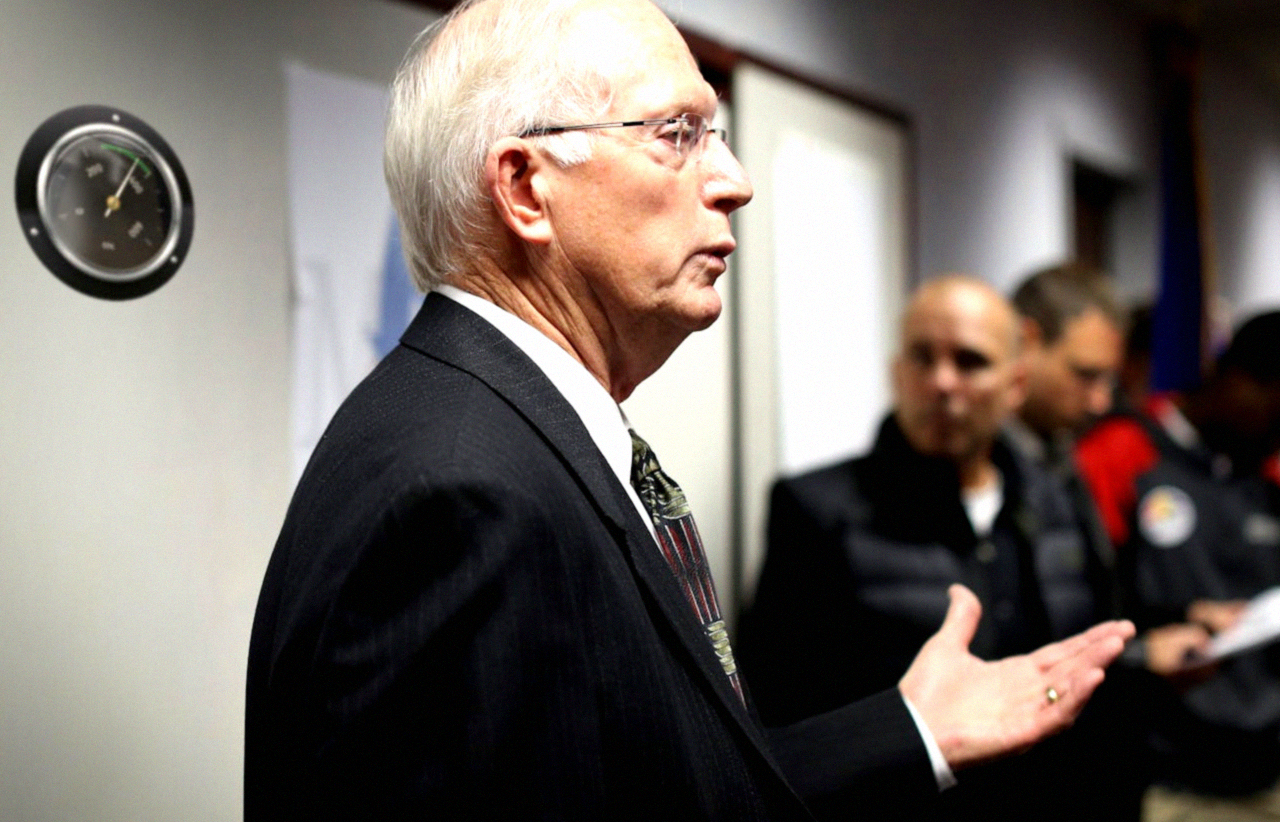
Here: 350 (kPa)
